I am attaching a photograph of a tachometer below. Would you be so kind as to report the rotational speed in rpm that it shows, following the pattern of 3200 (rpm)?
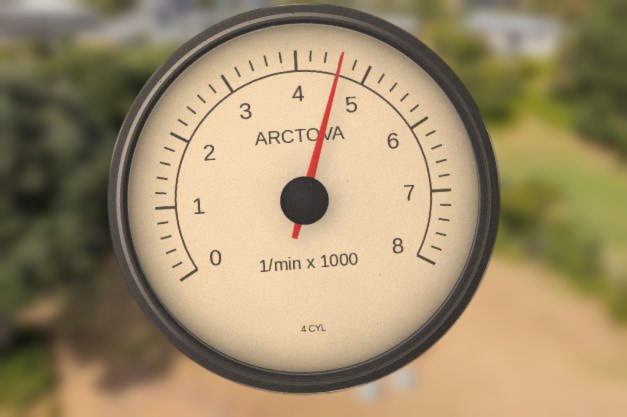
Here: 4600 (rpm)
